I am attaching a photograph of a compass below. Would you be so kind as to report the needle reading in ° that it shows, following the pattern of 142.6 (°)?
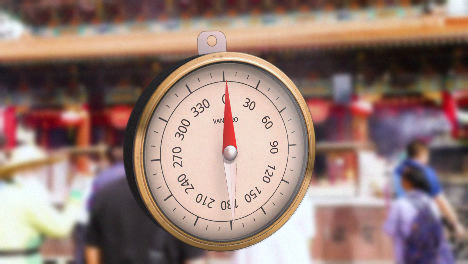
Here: 0 (°)
